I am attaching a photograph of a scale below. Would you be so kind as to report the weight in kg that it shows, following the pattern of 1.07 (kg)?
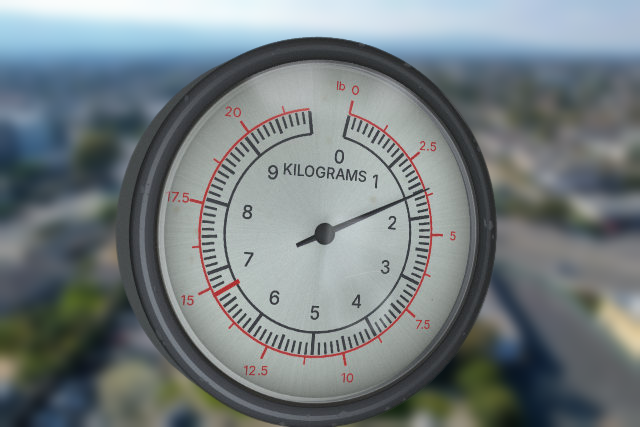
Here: 1.6 (kg)
